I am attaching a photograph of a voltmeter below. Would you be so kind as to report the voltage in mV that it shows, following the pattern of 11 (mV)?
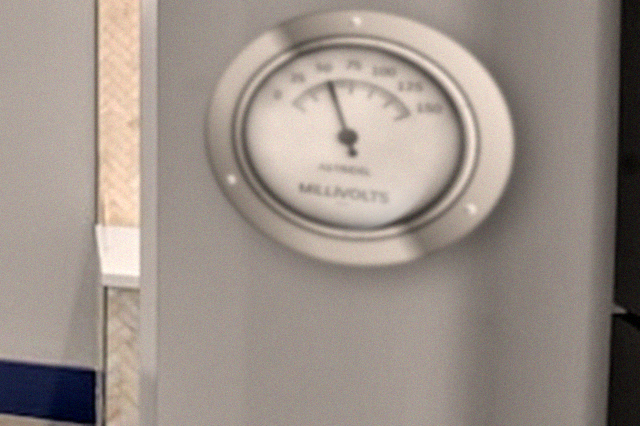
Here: 50 (mV)
